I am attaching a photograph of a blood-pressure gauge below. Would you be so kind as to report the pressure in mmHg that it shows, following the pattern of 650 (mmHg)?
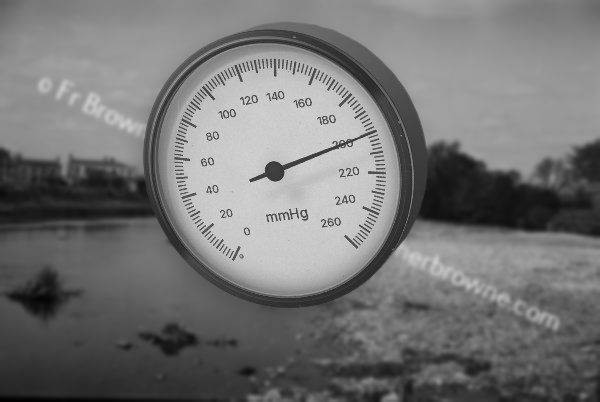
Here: 200 (mmHg)
